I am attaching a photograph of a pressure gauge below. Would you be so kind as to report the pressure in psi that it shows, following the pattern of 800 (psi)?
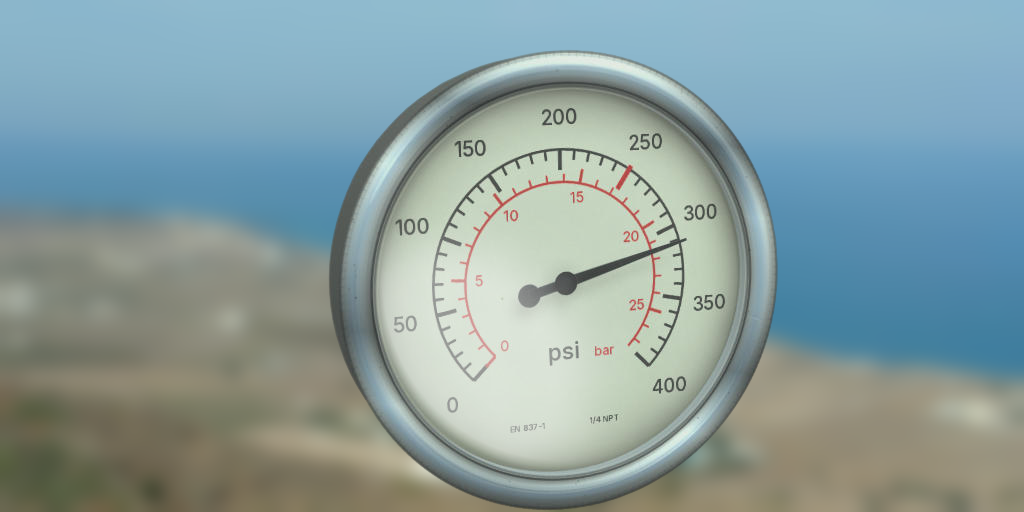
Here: 310 (psi)
